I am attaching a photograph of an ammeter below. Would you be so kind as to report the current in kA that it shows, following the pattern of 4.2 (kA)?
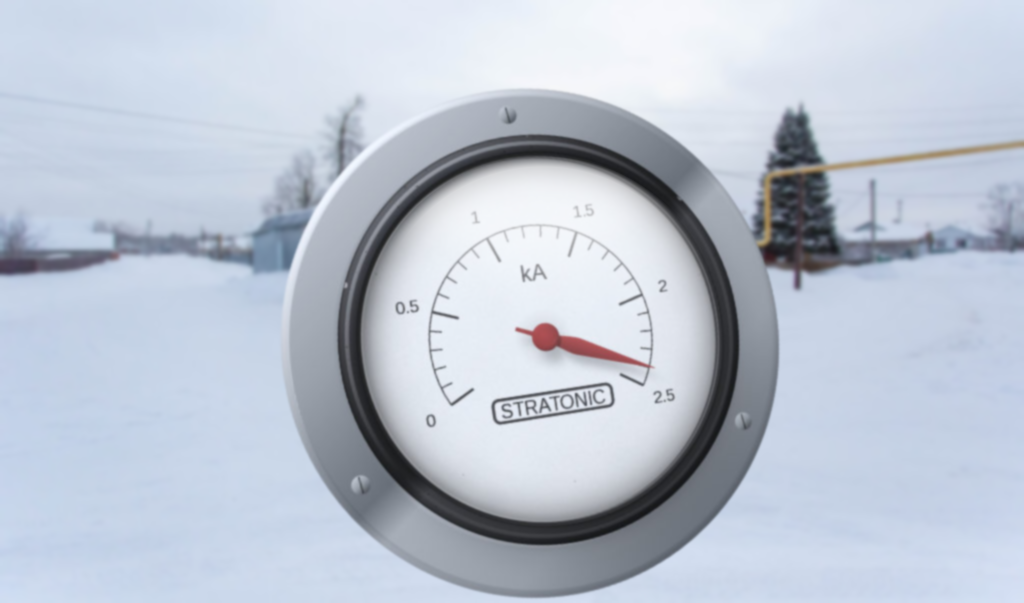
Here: 2.4 (kA)
